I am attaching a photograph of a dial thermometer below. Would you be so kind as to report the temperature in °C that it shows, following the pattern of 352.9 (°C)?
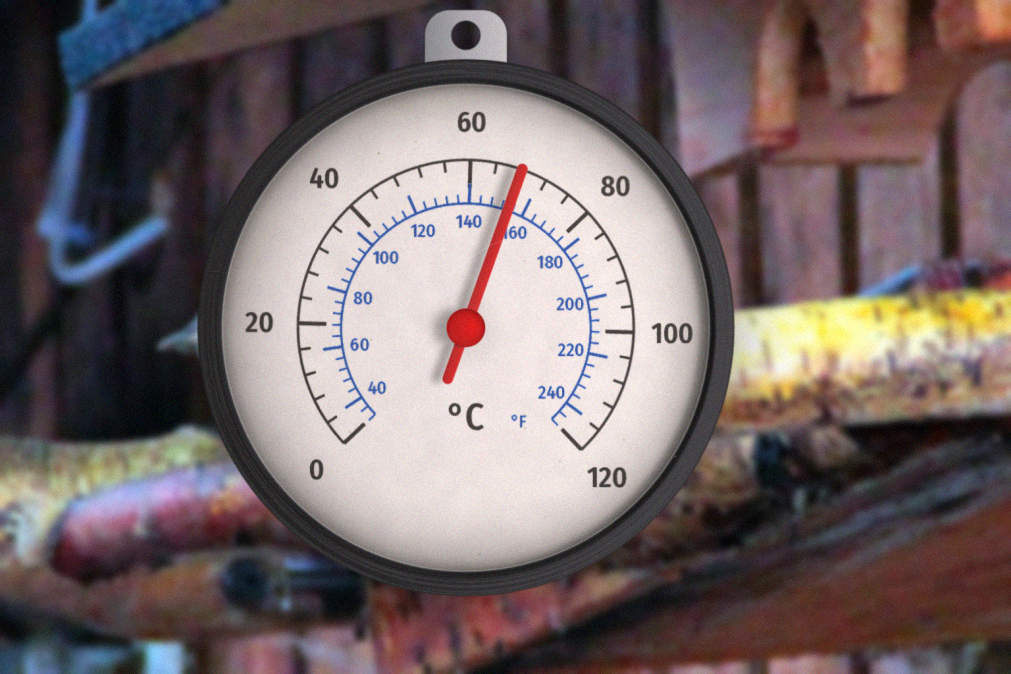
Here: 68 (°C)
